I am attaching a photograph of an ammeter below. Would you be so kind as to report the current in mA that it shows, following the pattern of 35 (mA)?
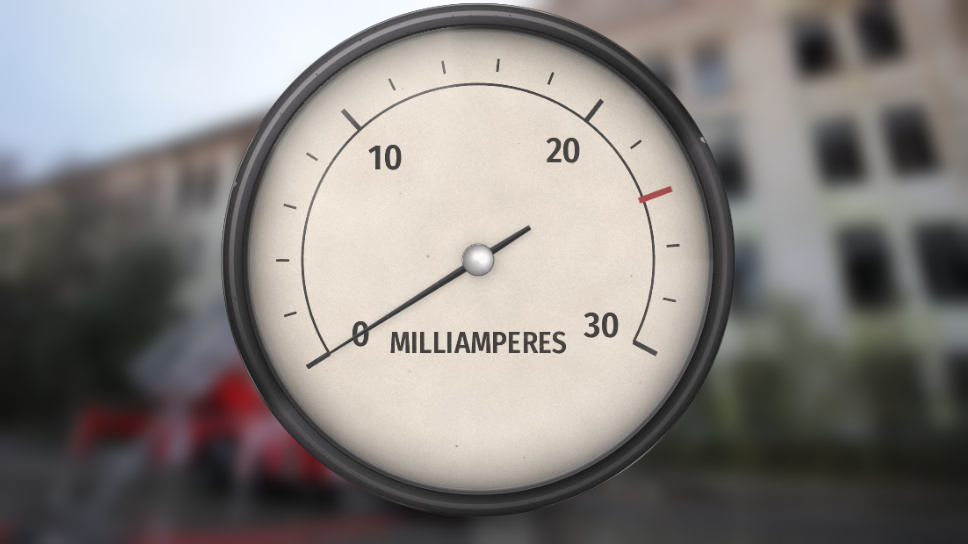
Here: 0 (mA)
